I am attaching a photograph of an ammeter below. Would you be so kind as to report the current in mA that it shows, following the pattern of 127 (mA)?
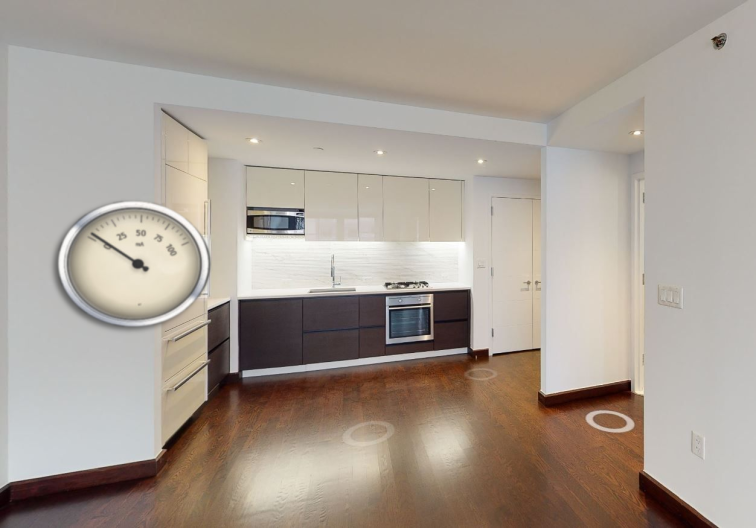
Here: 5 (mA)
